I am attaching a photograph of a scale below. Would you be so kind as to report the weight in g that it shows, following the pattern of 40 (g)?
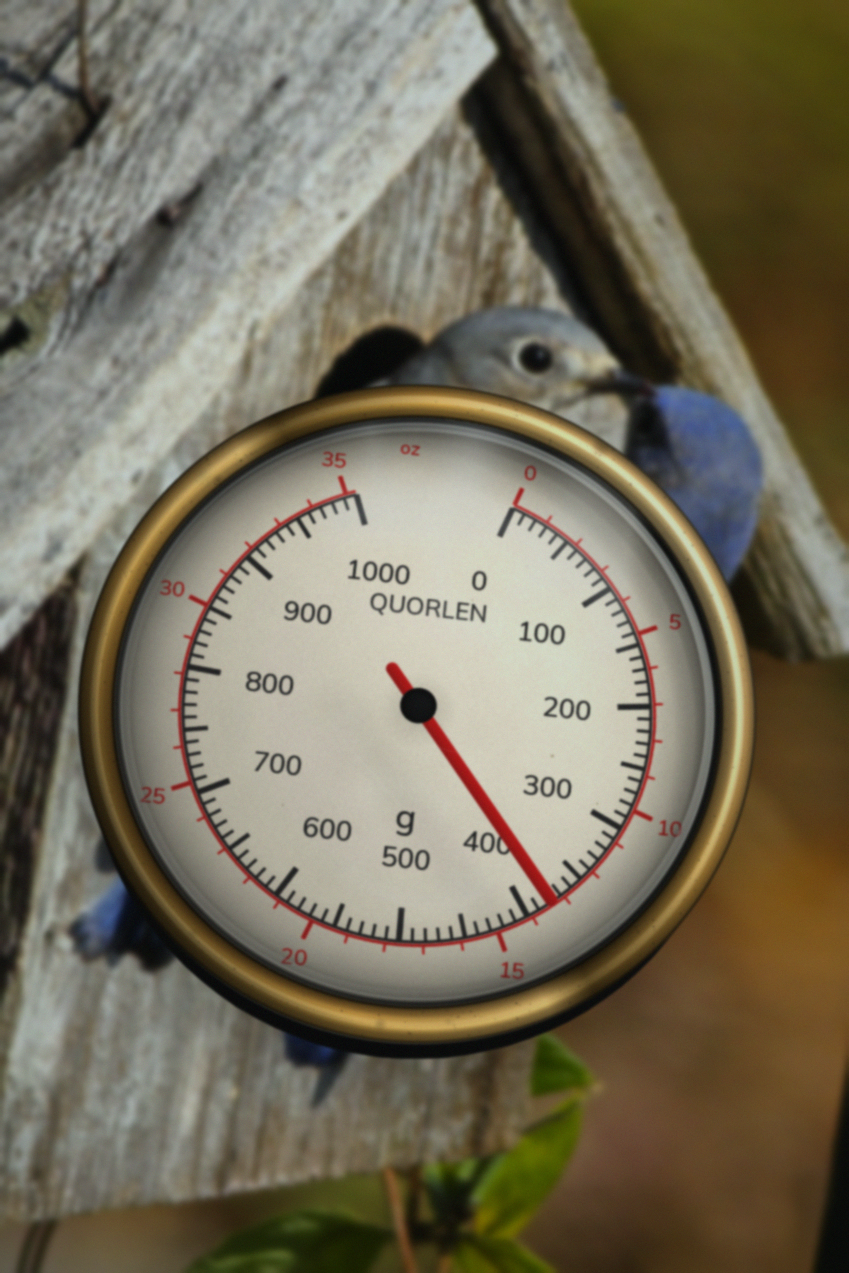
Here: 380 (g)
